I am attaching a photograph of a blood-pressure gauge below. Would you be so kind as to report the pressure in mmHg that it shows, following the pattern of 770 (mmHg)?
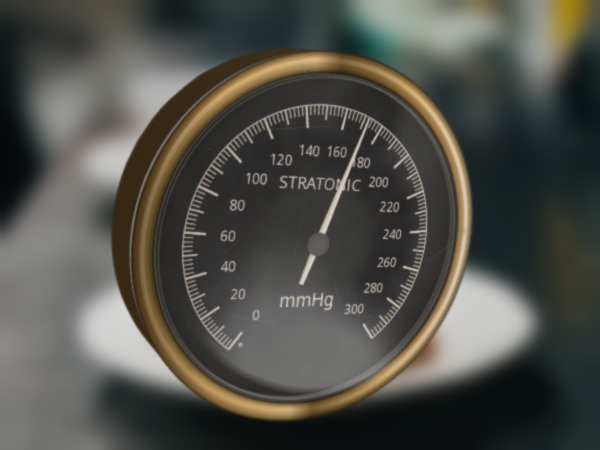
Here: 170 (mmHg)
